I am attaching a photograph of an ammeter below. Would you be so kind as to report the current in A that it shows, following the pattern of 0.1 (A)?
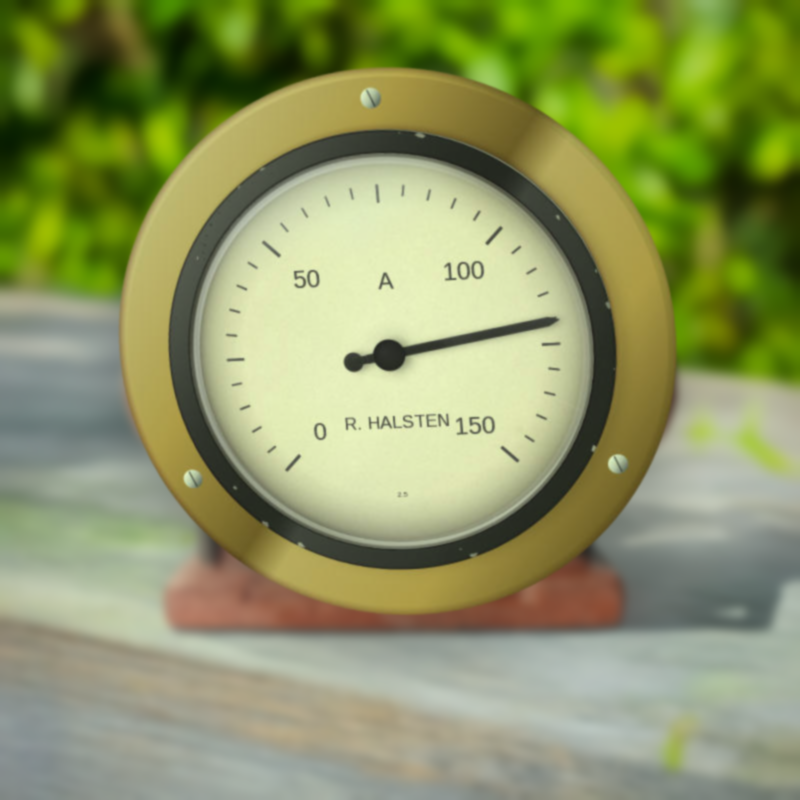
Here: 120 (A)
